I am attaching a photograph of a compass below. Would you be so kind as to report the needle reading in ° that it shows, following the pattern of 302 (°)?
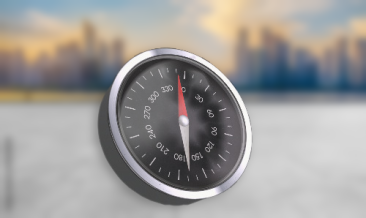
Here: 350 (°)
